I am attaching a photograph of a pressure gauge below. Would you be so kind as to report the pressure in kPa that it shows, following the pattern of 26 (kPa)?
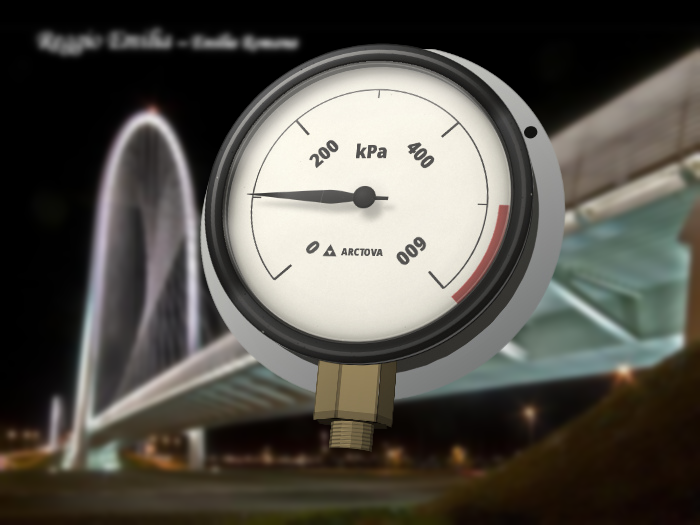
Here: 100 (kPa)
